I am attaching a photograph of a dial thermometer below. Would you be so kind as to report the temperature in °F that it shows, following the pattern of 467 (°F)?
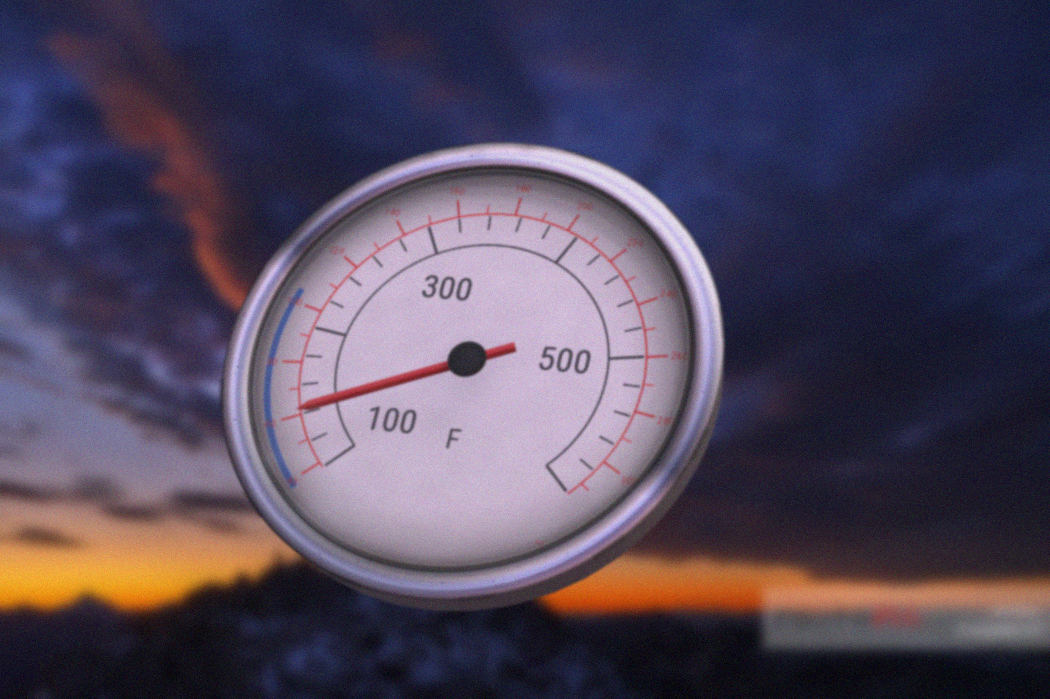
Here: 140 (°F)
